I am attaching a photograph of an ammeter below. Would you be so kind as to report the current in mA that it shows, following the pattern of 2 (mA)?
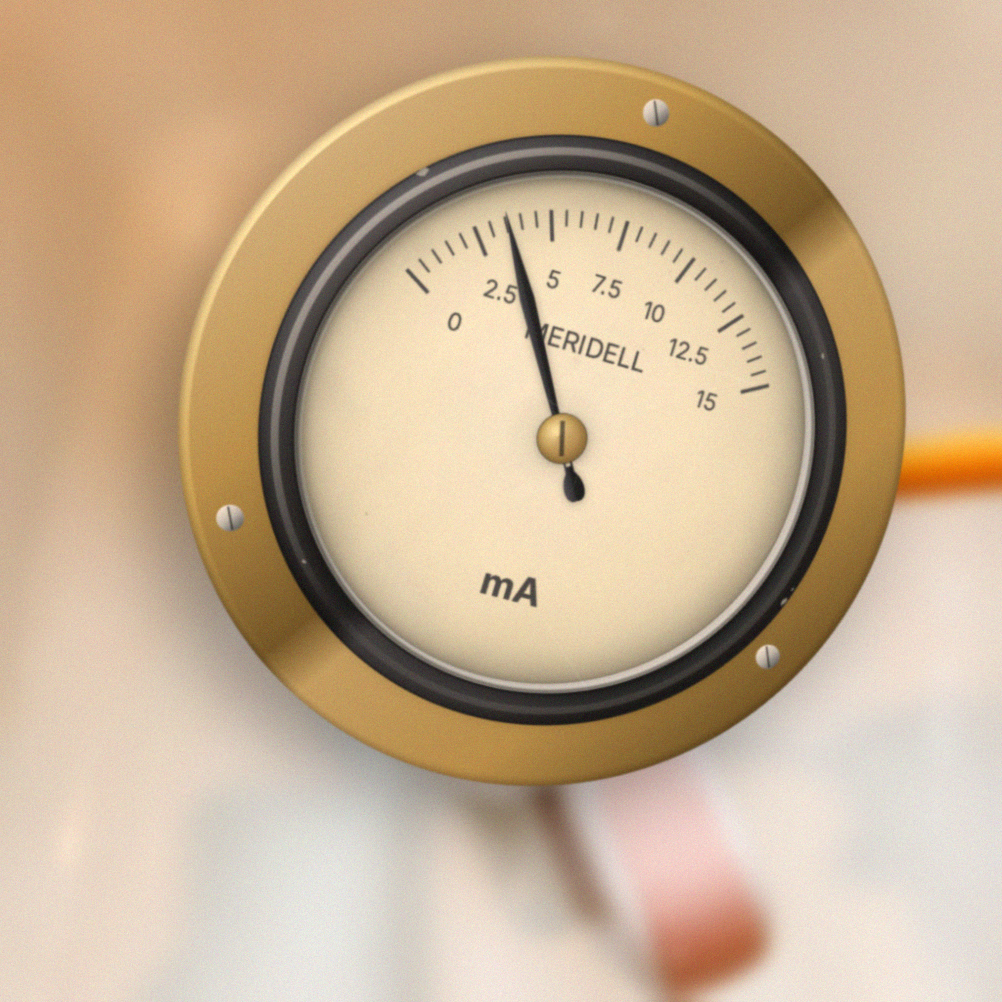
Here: 3.5 (mA)
